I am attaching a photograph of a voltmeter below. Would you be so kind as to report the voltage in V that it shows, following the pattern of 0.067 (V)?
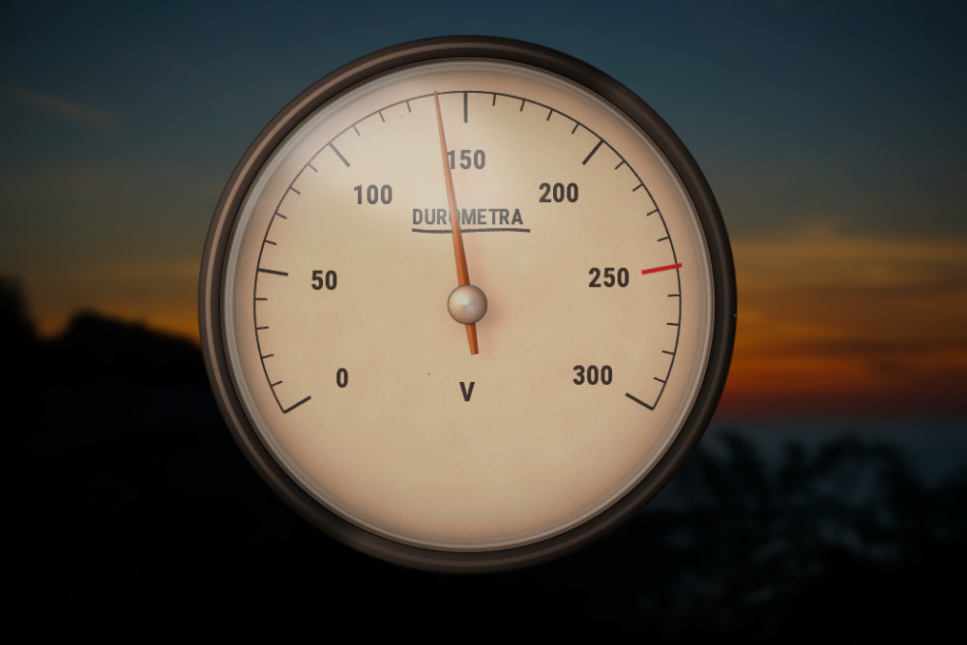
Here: 140 (V)
